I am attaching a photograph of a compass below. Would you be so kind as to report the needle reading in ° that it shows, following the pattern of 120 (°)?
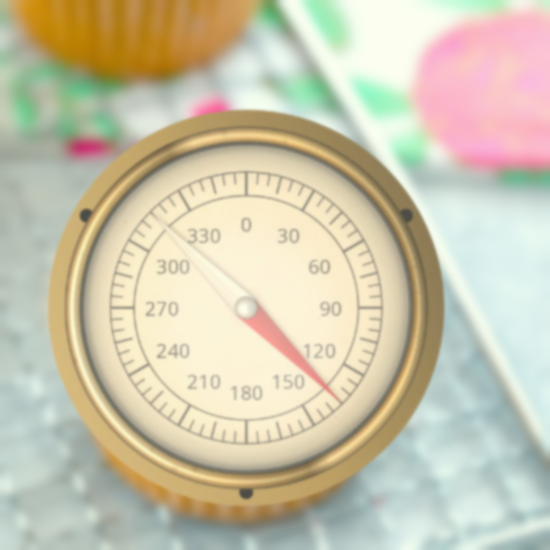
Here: 135 (°)
